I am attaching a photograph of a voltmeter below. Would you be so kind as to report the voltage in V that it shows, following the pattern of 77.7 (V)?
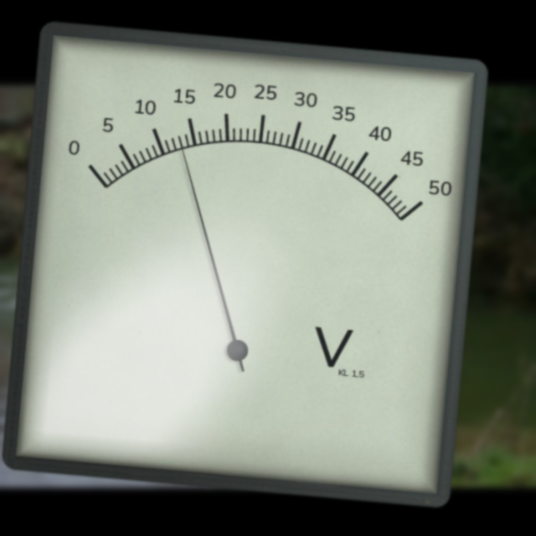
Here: 13 (V)
